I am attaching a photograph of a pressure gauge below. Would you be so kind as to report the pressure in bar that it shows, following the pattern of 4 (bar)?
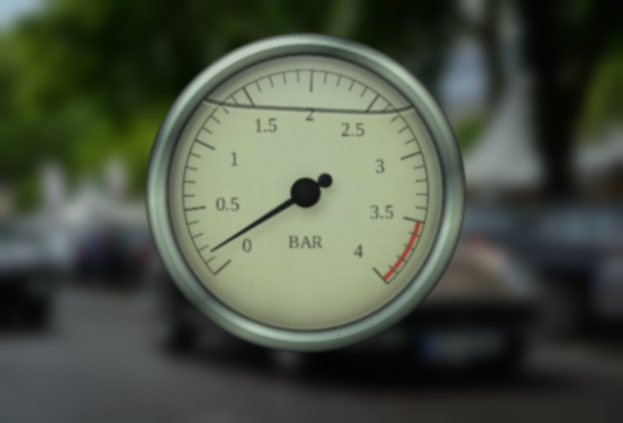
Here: 0.15 (bar)
